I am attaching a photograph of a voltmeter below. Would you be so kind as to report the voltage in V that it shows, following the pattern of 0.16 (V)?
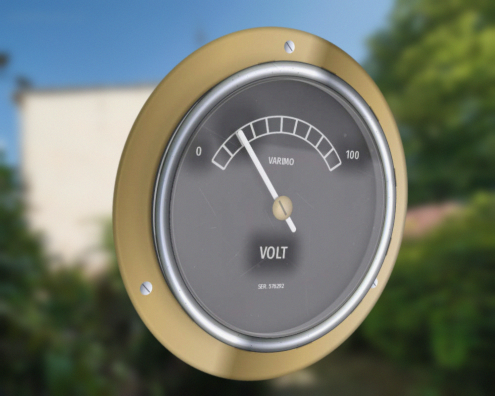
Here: 20 (V)
